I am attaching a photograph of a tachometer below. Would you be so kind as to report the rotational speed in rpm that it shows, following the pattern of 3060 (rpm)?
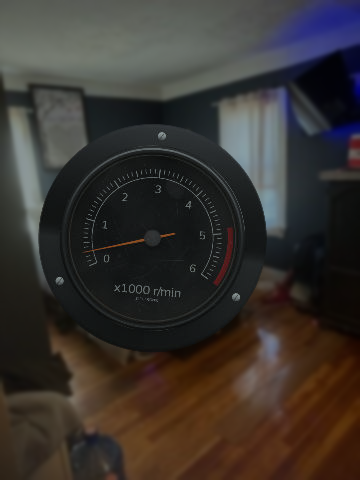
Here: 300 (rpm)
